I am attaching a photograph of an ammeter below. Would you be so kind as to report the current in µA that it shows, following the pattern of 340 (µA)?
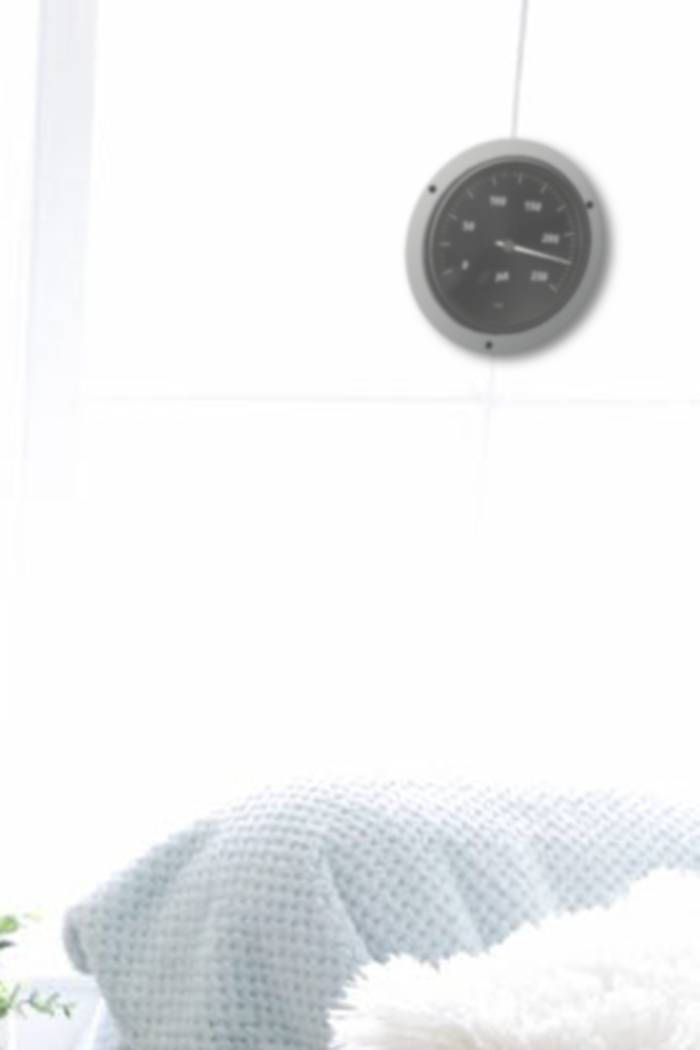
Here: 225 (µA)
